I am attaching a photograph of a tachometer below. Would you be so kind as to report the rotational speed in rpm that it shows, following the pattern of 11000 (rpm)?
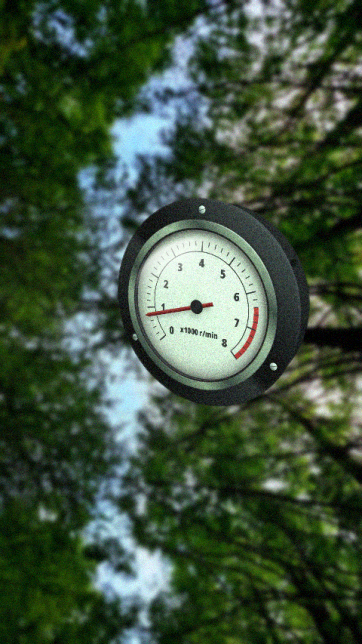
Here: 800 (rpm)
